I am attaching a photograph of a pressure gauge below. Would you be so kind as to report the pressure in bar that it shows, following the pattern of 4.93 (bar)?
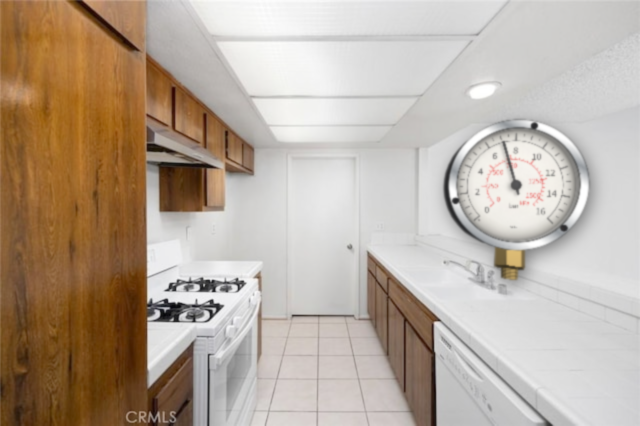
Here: 7 (bar)
